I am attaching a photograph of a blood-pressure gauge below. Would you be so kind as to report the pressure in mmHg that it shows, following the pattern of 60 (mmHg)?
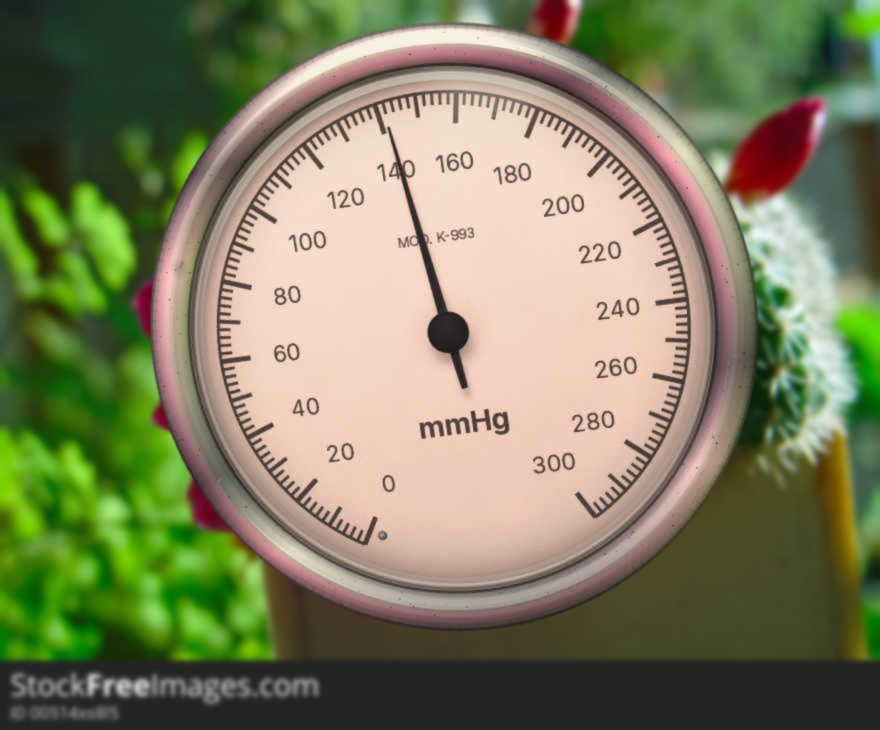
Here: 142 (mmHg)
